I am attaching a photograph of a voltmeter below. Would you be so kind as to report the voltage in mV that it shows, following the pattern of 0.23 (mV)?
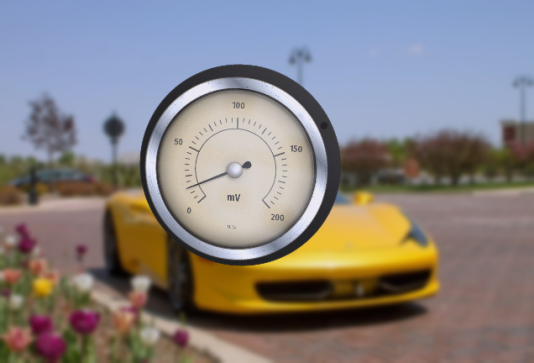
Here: 15 (mV)
